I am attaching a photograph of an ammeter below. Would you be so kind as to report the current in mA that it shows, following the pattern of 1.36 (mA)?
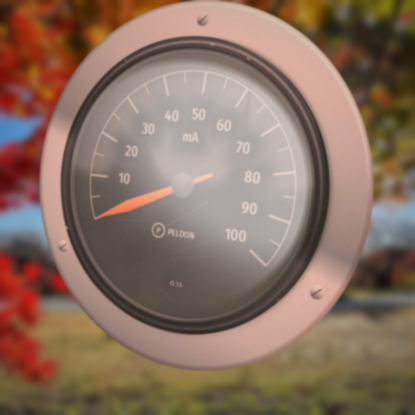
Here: 0 (mA)
